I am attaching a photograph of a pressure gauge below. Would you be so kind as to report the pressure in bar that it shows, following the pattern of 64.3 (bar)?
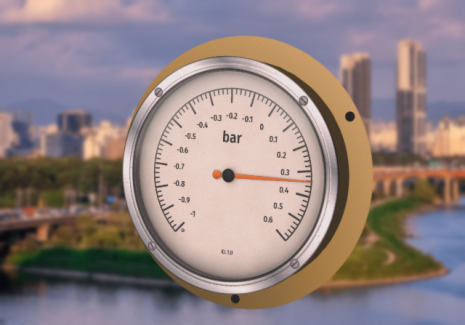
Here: 0.34 (bar)
